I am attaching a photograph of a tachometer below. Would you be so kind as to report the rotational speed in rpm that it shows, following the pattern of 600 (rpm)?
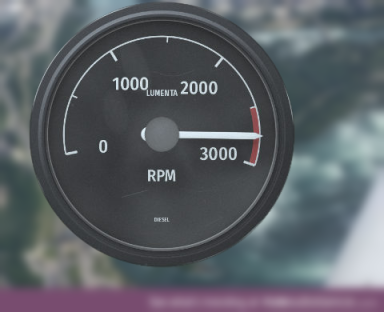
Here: 2750 (rpm)
